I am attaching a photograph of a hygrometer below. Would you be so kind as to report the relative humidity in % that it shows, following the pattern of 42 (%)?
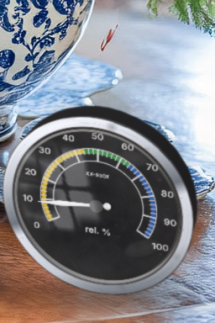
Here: 10 (%)
